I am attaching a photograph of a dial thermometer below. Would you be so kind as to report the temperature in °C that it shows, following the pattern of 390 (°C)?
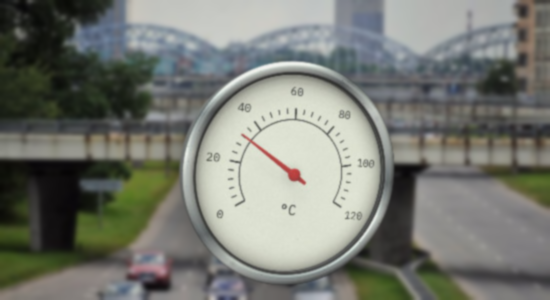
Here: 32 (°C)
